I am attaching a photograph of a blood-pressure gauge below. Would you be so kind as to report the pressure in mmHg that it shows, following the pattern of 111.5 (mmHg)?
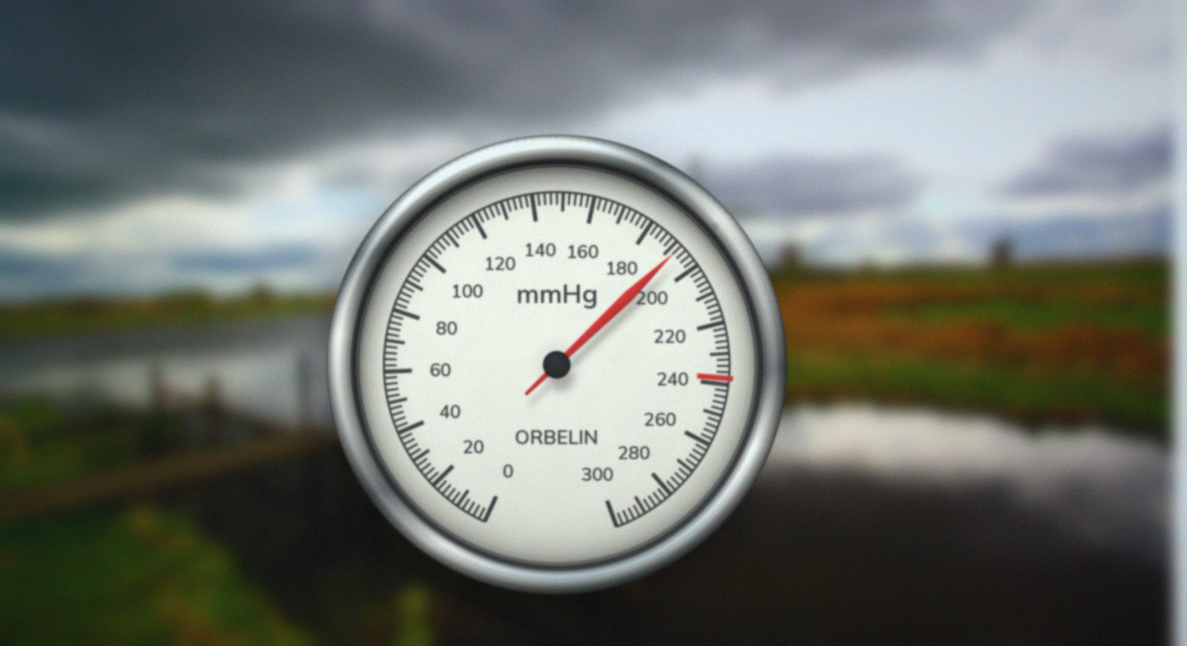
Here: 192 (mmHg)
